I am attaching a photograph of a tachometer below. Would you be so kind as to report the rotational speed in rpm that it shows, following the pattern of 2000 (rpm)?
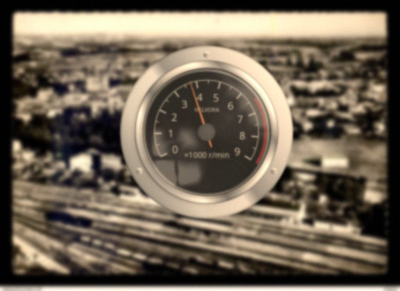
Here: 3750 (rpm)
